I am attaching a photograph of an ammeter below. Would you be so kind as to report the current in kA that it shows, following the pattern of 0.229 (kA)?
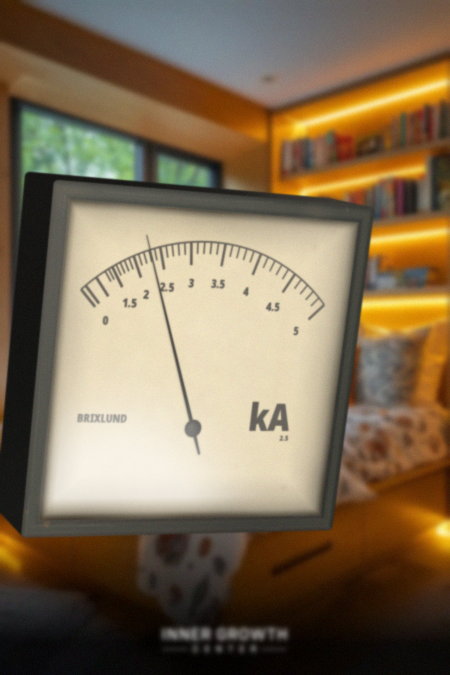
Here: 2.3 (kA)
